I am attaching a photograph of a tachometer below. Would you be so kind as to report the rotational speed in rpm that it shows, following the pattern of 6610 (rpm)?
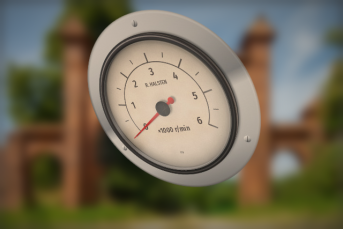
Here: 0 (rpm)
